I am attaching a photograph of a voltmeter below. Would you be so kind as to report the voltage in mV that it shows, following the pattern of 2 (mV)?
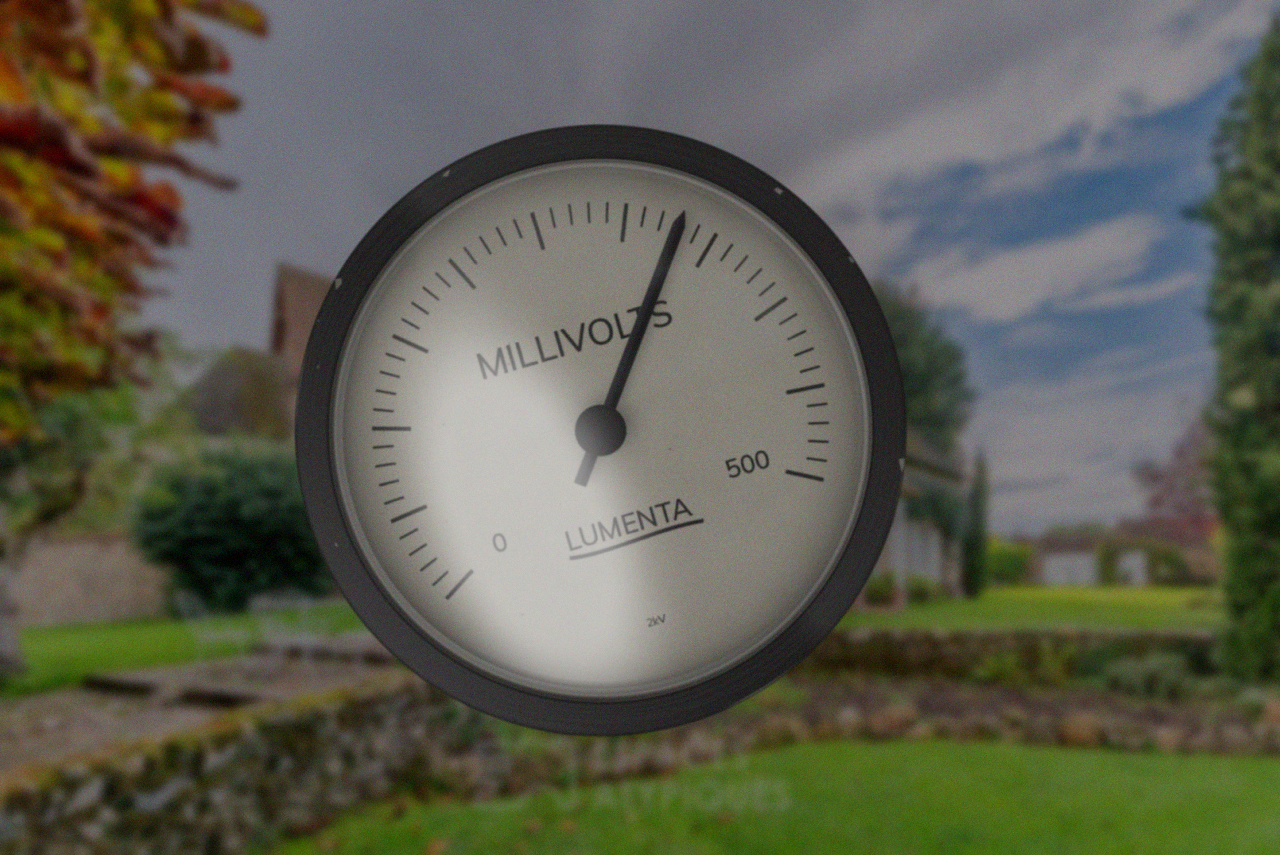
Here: 330 (mV)
